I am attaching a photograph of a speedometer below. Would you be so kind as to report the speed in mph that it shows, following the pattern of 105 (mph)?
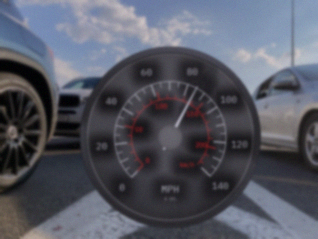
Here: 85 (mph)
